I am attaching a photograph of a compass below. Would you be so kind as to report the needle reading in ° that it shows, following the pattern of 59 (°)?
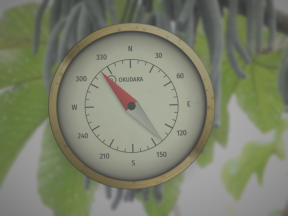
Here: 320 (°)
